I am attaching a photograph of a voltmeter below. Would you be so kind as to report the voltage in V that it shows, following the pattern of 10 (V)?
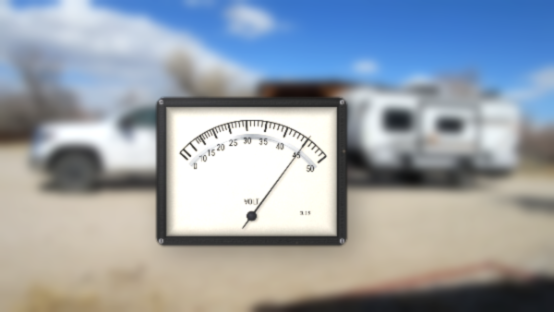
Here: 45 (V)
